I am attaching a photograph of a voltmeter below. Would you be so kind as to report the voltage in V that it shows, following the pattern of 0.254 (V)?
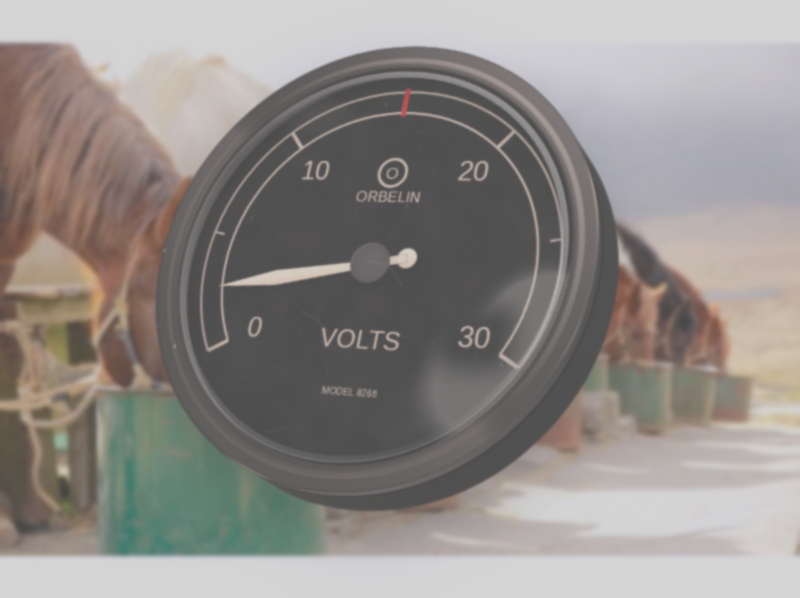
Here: 2.5 (V)
